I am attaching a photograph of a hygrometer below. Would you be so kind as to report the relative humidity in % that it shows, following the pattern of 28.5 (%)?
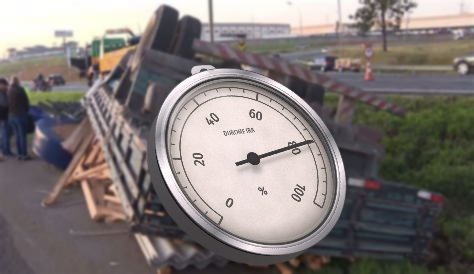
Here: 80 (%)
